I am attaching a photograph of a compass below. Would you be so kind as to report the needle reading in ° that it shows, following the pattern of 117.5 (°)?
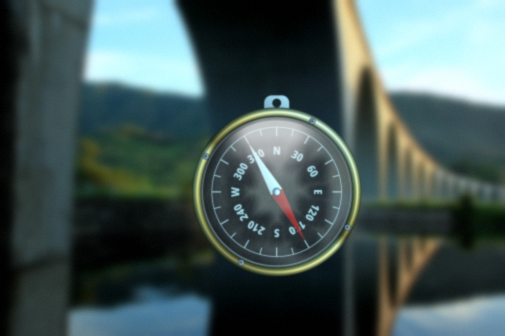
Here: 150 (°)
